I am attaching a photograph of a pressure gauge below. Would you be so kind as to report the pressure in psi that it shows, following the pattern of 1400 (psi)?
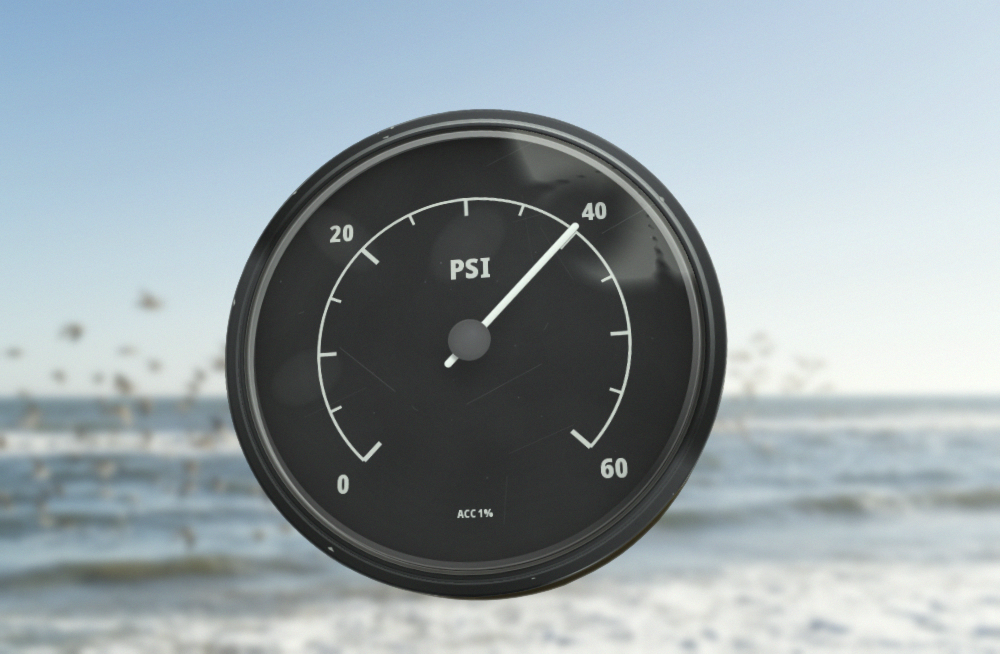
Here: 40 (psi)
